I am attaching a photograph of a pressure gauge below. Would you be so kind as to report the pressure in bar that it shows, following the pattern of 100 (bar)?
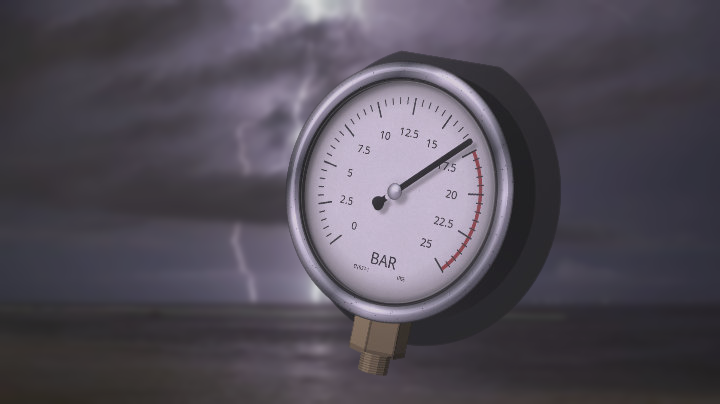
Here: 17 (bar)
